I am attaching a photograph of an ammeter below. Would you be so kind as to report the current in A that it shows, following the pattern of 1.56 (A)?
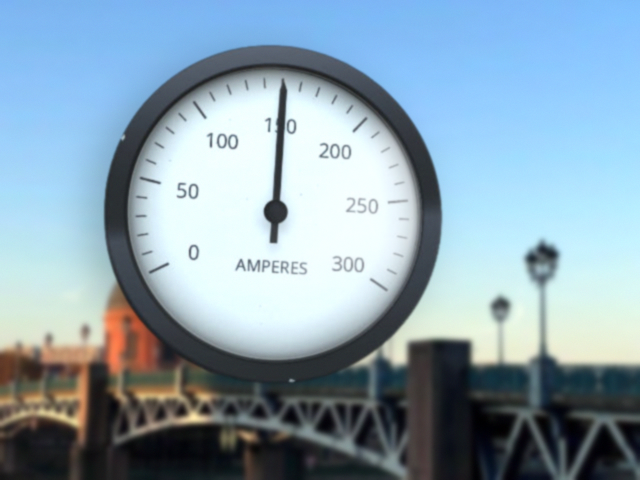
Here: 150 (A)
